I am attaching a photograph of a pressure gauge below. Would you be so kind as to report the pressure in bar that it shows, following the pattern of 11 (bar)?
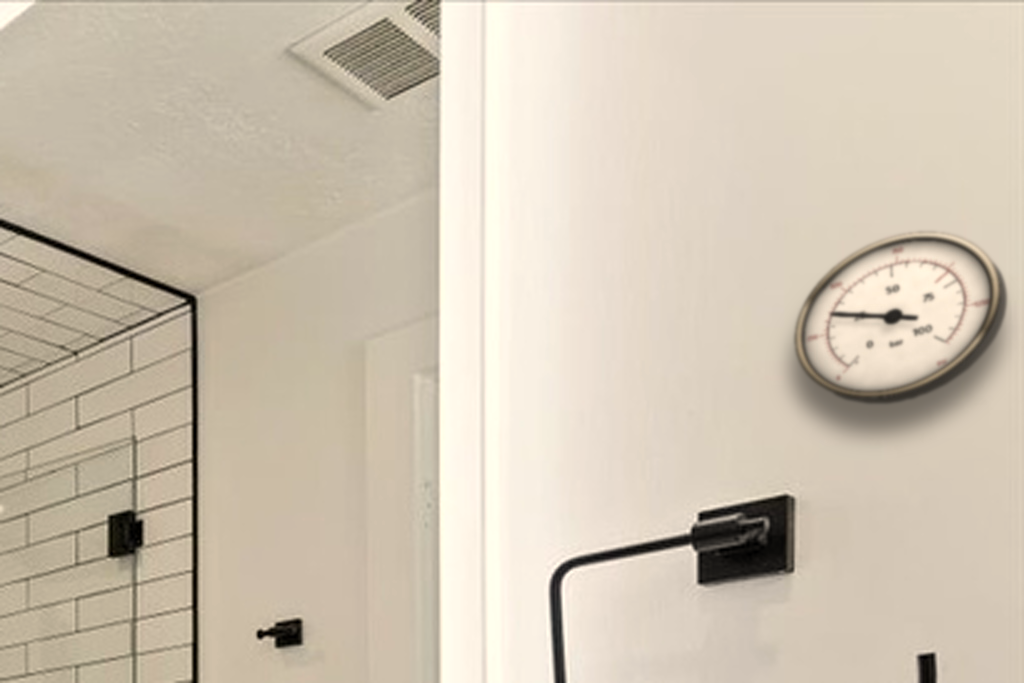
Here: 25 (bar)
